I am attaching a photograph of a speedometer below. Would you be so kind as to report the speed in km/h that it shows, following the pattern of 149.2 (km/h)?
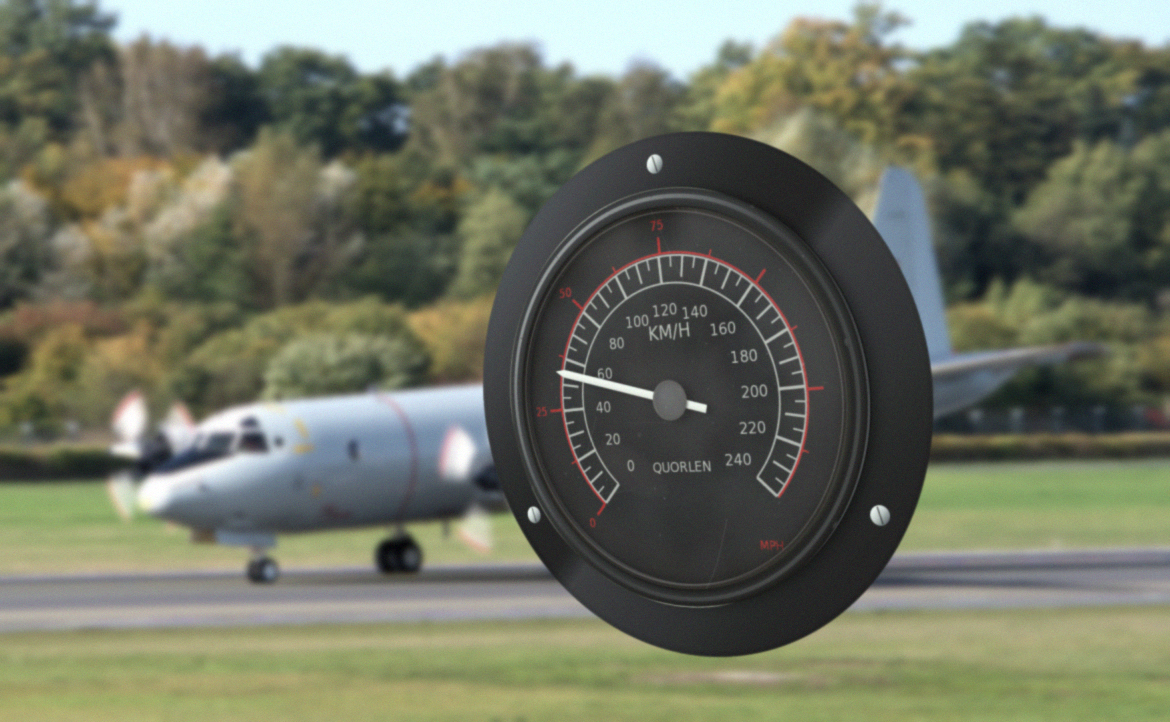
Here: 55 (km/h)
